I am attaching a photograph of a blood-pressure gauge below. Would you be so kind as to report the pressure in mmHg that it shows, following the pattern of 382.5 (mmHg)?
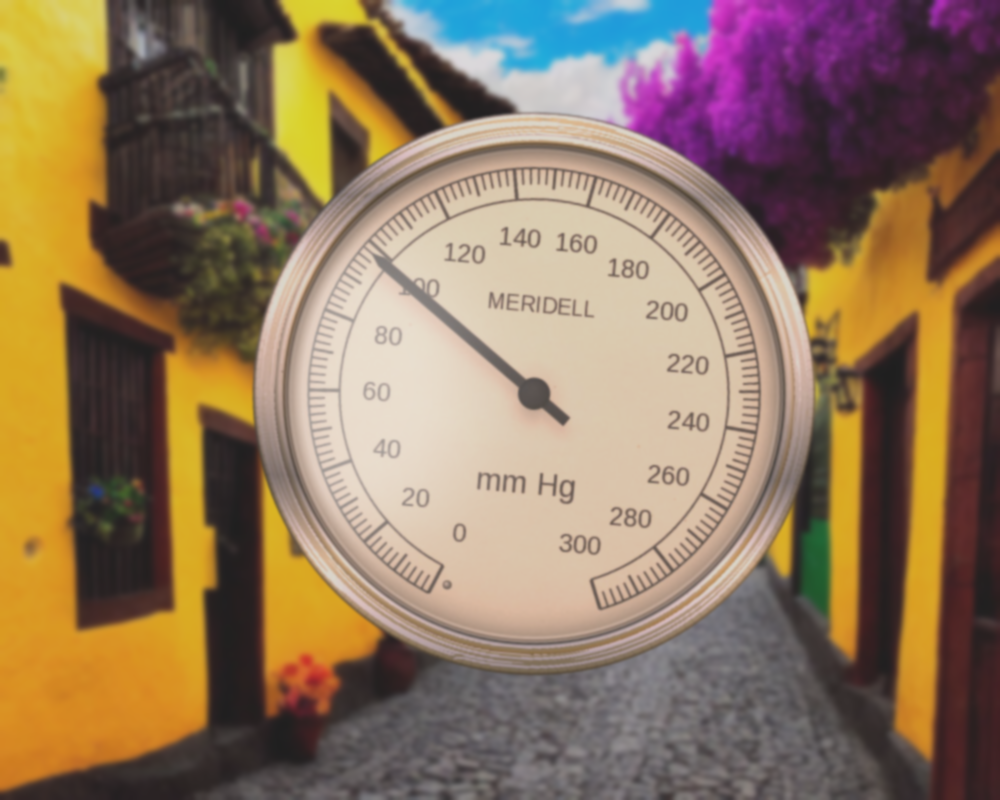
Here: 98 (mmHg)
